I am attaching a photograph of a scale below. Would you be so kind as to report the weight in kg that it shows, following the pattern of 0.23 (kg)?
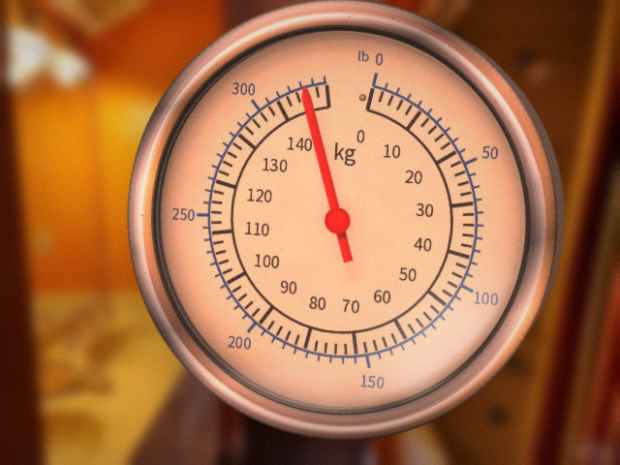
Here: 146 (kg)
